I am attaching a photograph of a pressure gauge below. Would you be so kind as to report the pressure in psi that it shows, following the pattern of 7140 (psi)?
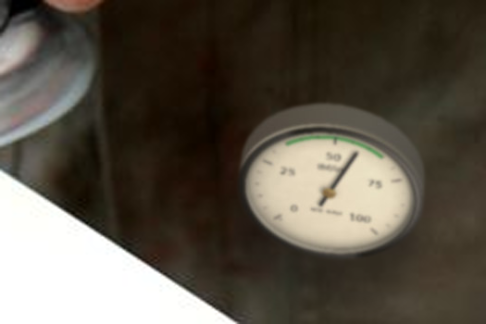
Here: 57.5 (psi)
